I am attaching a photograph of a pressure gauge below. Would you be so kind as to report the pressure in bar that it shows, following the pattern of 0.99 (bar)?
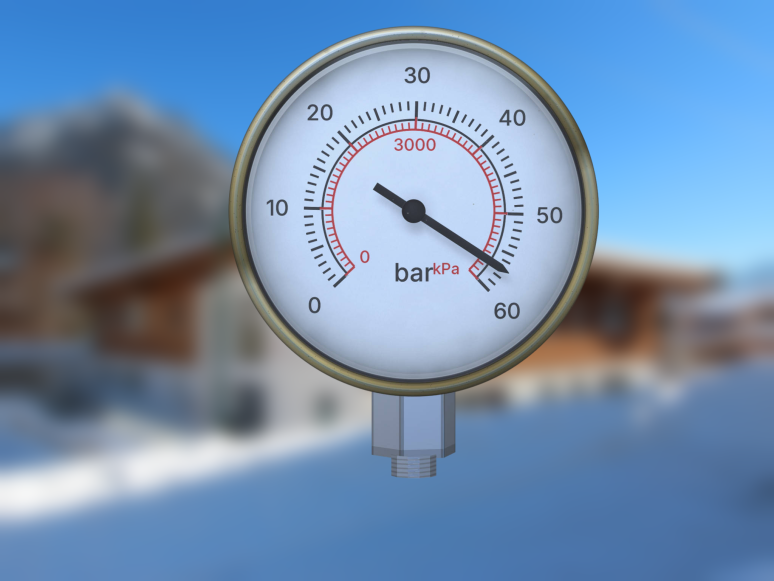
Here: 57 (bar)
